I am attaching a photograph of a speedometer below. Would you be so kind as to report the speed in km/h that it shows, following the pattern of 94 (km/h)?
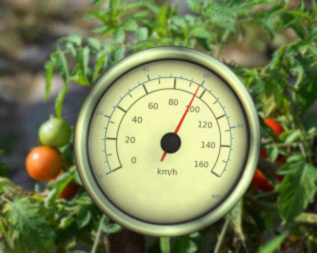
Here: 95 (km/h)
